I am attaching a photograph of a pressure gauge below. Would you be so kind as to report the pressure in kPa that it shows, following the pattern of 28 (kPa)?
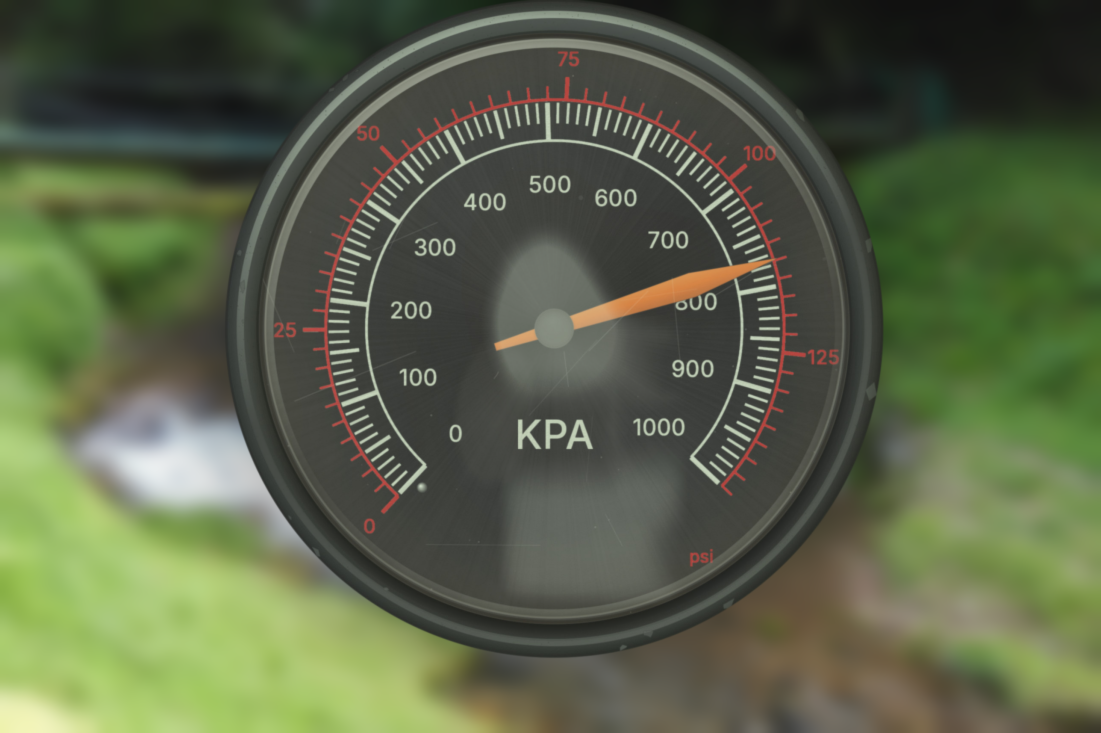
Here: 775 (kPa)
